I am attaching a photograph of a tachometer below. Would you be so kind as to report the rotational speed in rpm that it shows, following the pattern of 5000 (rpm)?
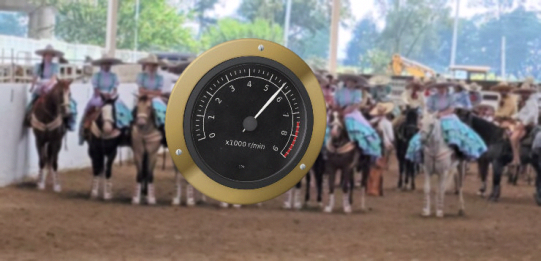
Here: 5600 (rpm)
